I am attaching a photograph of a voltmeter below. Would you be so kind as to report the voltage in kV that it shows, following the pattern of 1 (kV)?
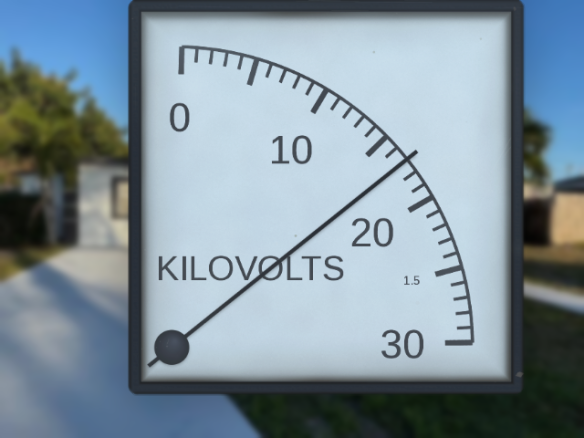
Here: 17 (kV)
